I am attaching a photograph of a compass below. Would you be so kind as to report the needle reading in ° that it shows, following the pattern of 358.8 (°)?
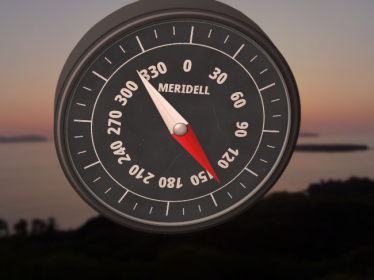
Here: 140 (°)
